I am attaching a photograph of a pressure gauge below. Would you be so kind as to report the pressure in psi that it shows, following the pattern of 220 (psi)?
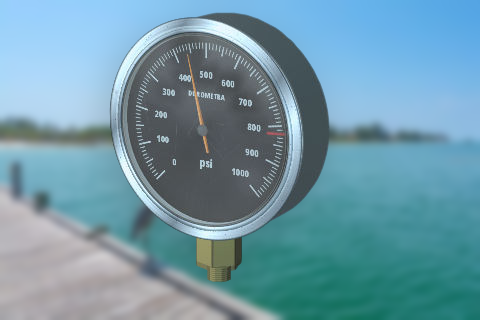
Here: 450 (psi)
